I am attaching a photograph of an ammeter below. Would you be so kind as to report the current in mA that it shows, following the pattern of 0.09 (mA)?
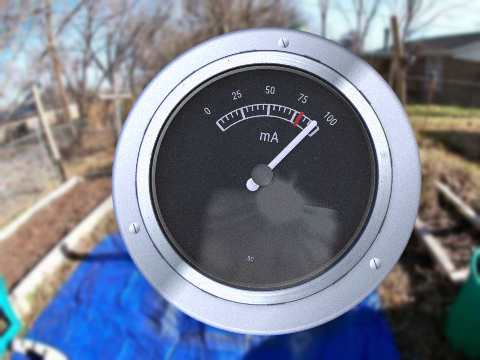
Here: 95 (mA)
